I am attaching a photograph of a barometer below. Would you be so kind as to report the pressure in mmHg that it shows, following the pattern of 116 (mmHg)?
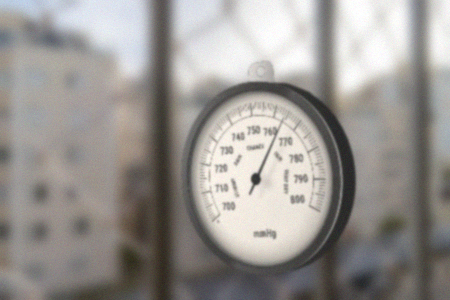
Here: 765 (mmHg)
